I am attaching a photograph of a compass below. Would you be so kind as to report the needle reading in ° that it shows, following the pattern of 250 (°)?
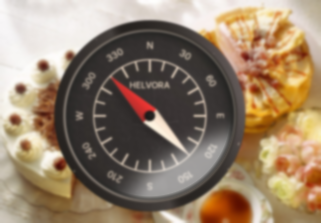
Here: 315 (°)
